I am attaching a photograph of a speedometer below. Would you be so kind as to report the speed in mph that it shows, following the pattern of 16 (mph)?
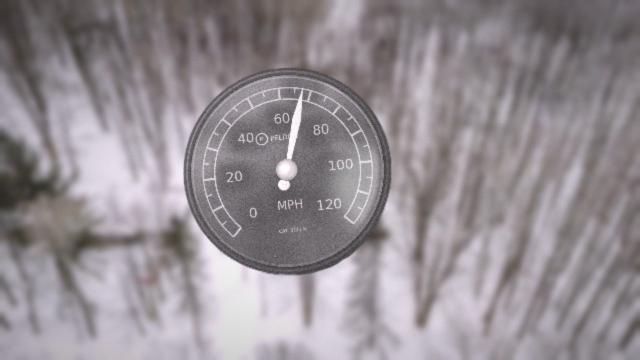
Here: 67.5 (mph)
